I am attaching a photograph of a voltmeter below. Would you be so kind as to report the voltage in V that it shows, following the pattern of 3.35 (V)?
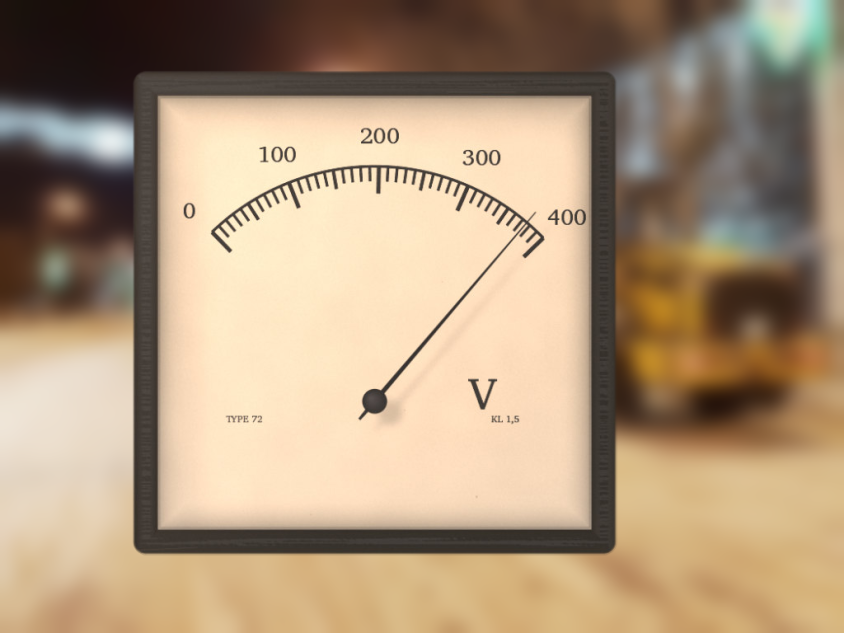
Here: 375 (V)
